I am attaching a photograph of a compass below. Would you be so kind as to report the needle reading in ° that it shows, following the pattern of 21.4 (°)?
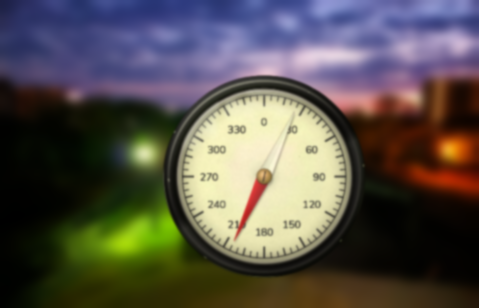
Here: 205 (°)
